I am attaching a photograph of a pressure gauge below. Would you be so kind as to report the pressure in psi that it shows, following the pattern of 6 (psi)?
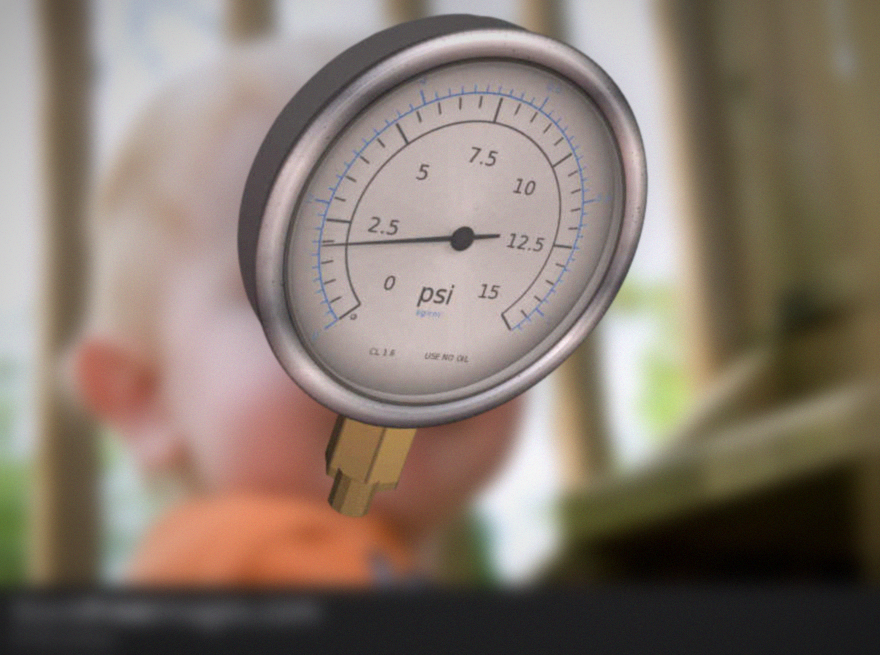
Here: 2 (psi)
